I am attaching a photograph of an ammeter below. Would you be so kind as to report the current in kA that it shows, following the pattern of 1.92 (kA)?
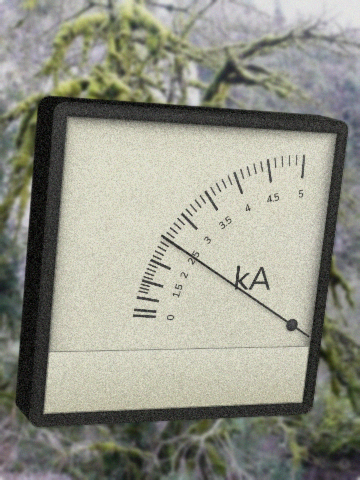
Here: 2.5 (kA)
